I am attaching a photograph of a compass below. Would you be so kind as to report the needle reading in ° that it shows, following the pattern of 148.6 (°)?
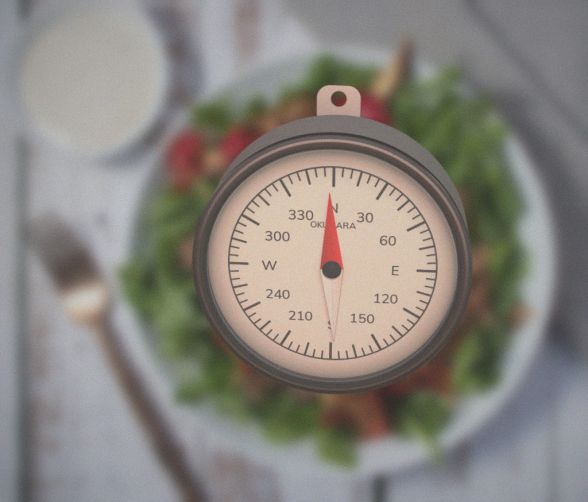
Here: 357.5 (°)
